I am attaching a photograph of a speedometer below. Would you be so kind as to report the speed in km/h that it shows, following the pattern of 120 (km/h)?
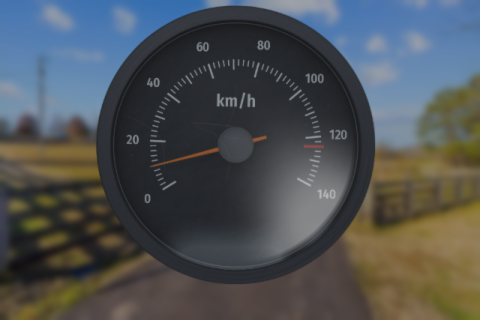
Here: 10 (km/h)
